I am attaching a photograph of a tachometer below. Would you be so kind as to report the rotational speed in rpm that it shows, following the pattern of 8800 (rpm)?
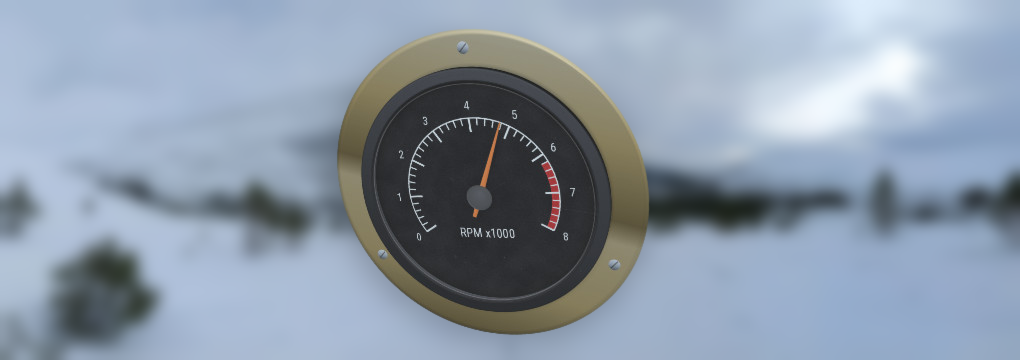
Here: 4800 (rpm)
